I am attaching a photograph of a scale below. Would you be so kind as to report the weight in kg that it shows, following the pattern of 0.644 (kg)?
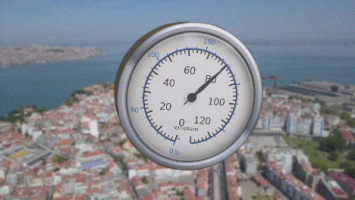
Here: 80 (kg)
